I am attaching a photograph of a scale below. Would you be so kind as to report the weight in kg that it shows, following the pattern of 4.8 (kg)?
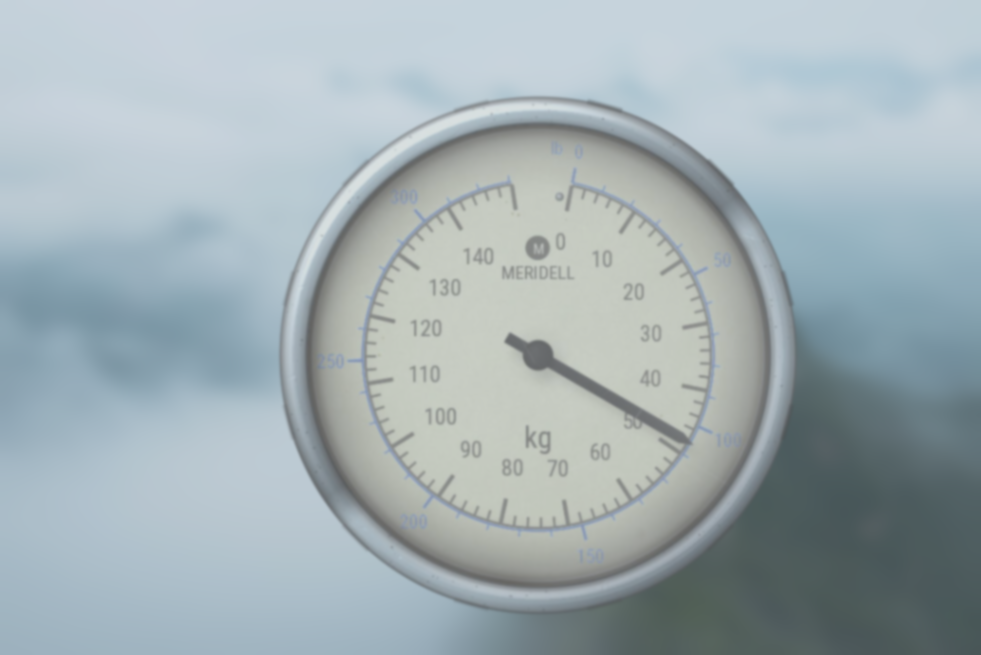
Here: 48 (kg)
